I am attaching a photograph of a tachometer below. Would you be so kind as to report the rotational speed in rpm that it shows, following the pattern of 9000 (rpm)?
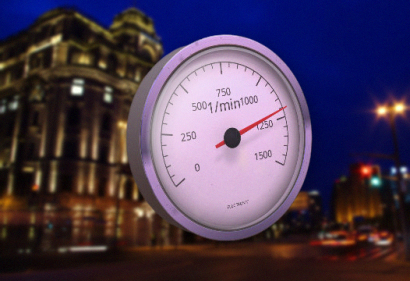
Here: 1200 (rpm)
